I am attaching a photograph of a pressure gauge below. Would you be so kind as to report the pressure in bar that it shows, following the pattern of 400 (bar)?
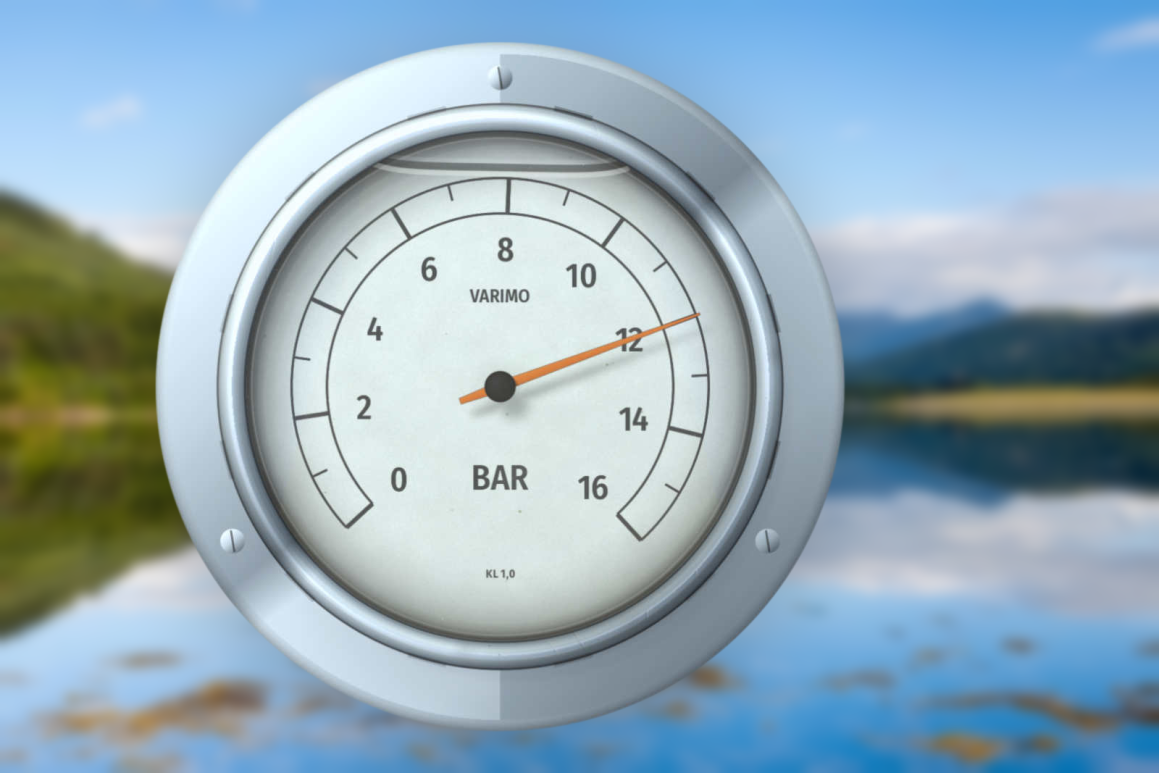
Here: 12 (bar)
